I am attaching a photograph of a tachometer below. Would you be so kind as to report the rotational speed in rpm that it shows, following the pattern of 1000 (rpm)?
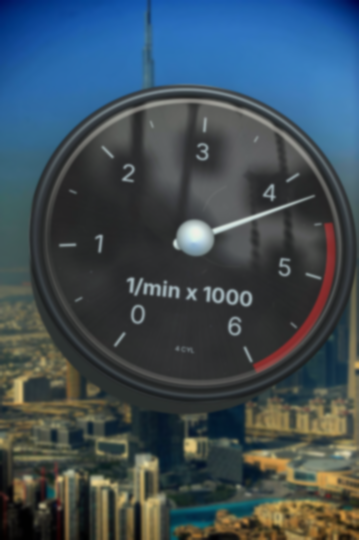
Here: 4250 (rpm)
